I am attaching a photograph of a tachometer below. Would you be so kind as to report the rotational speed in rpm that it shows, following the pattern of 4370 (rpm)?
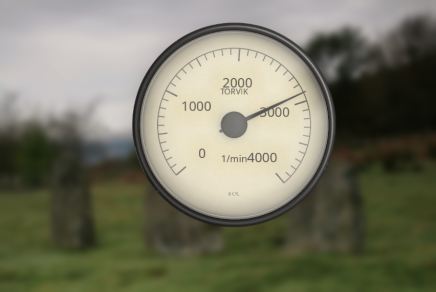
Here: 2900 (rpm)
